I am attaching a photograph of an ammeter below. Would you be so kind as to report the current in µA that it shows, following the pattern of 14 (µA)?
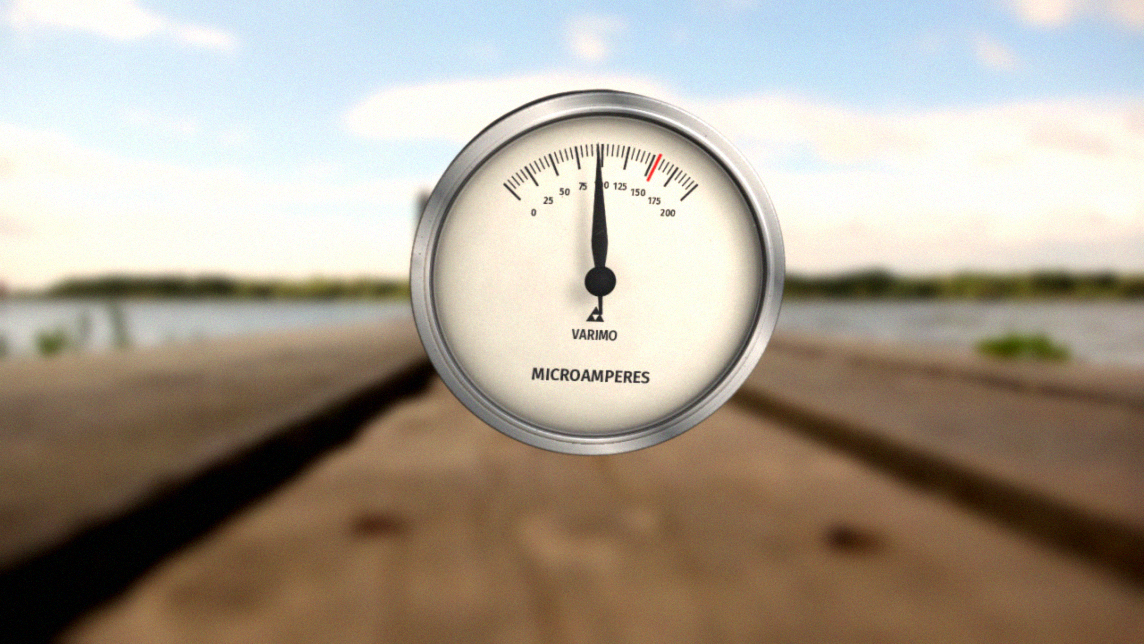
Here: 95 (µA)
